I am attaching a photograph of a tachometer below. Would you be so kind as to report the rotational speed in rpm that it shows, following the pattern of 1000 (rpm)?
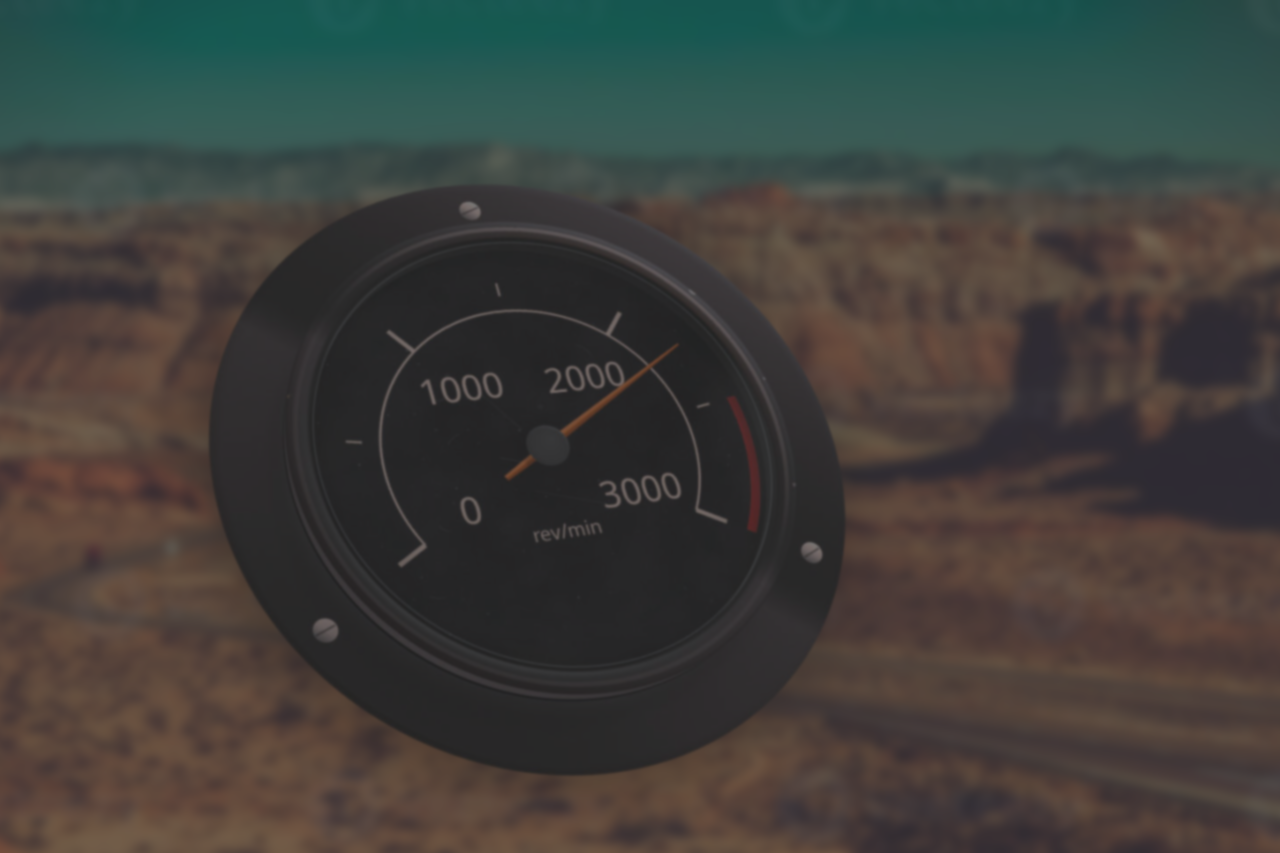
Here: 2250 (rpm)
